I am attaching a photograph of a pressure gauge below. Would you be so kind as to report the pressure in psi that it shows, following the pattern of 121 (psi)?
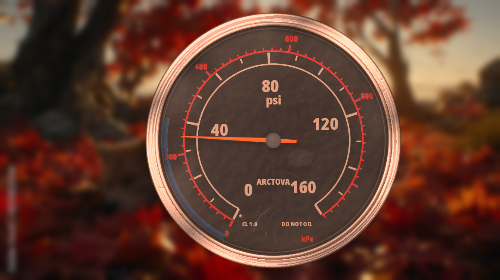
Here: 35 (psi)
